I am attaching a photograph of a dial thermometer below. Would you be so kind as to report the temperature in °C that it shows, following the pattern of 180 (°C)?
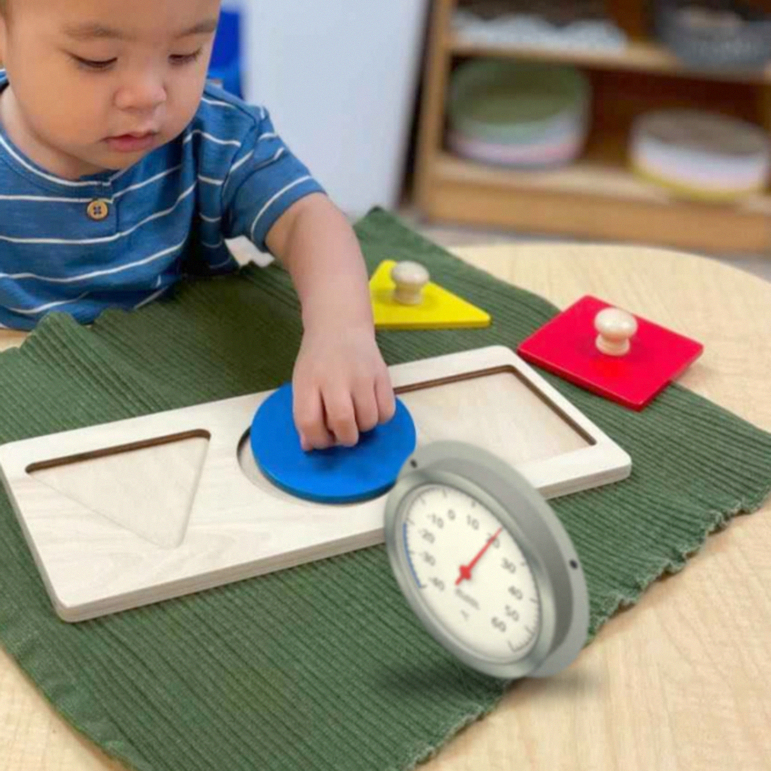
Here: 20 (°C)
